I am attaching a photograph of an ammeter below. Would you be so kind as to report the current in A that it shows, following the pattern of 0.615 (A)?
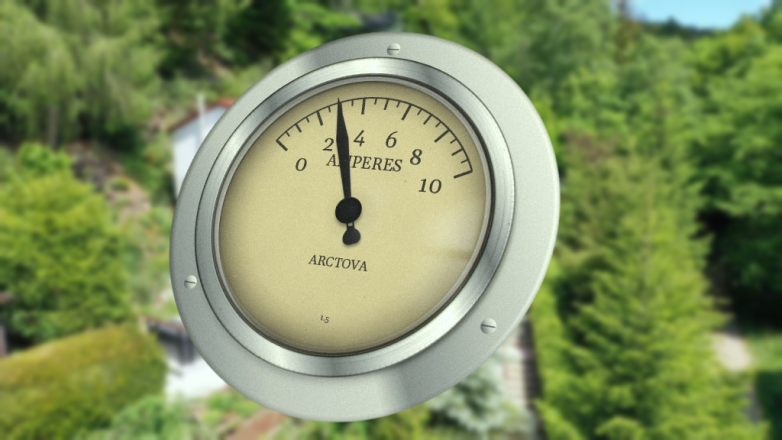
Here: 3 (A)
